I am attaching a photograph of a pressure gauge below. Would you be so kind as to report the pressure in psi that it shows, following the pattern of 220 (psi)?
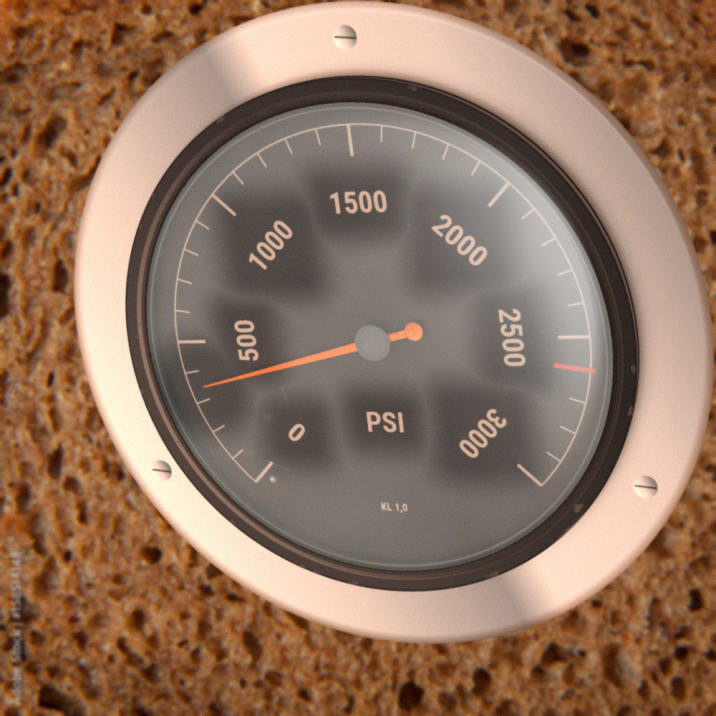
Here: 350 (psi)
